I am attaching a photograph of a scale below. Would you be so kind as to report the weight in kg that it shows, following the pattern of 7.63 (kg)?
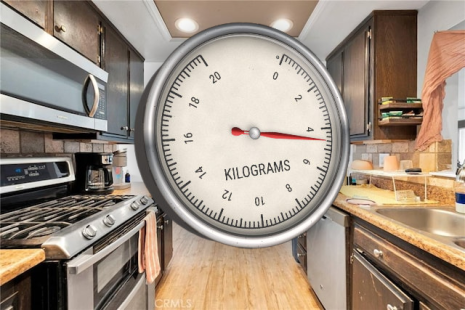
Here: 4.6 (kg)
